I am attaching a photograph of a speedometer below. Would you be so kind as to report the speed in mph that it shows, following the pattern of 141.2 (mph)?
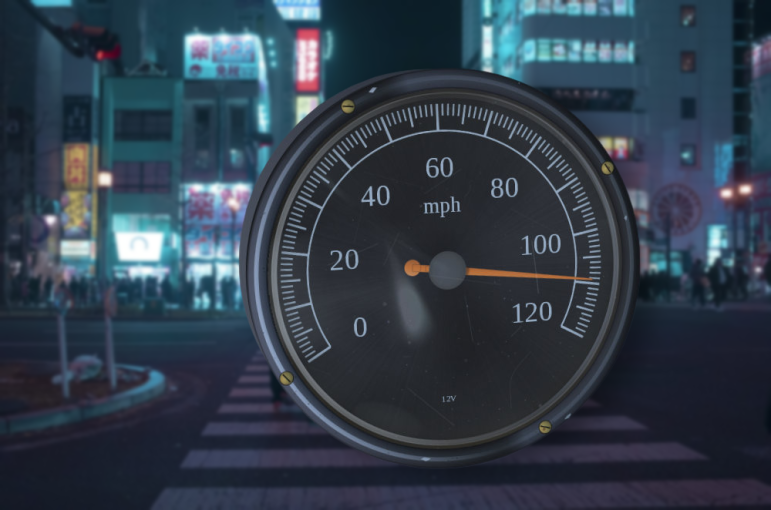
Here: 109 (mph)
